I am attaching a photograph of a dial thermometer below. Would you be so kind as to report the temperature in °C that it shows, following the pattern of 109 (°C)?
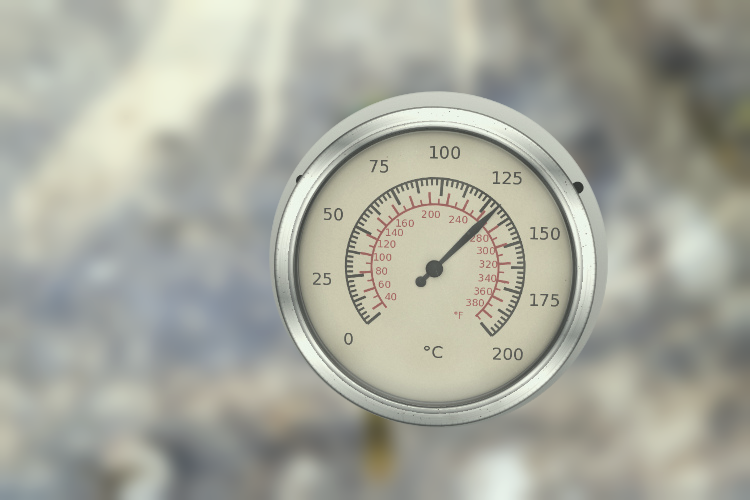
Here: 130 (°C)
